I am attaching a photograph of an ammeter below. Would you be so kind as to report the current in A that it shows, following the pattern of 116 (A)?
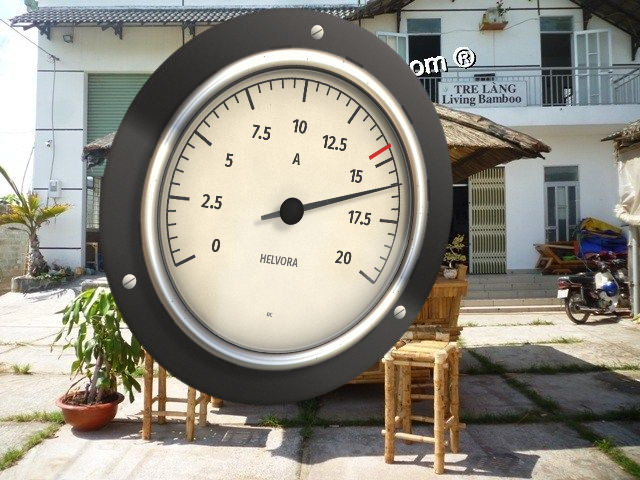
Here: 16 (A)
